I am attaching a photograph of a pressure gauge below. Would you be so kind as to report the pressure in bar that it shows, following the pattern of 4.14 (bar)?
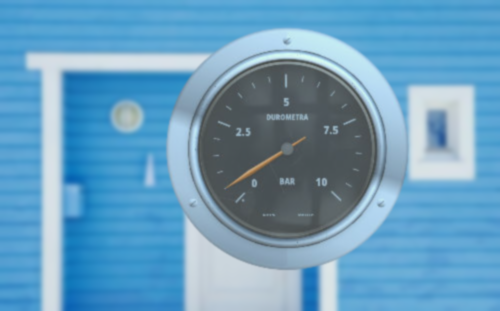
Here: 0.5 (bar)
